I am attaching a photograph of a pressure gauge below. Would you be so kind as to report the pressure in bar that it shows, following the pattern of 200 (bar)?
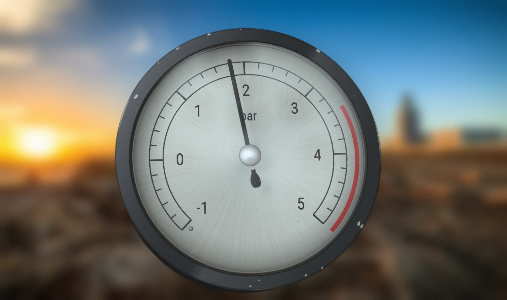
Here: 1.8 (bar)
